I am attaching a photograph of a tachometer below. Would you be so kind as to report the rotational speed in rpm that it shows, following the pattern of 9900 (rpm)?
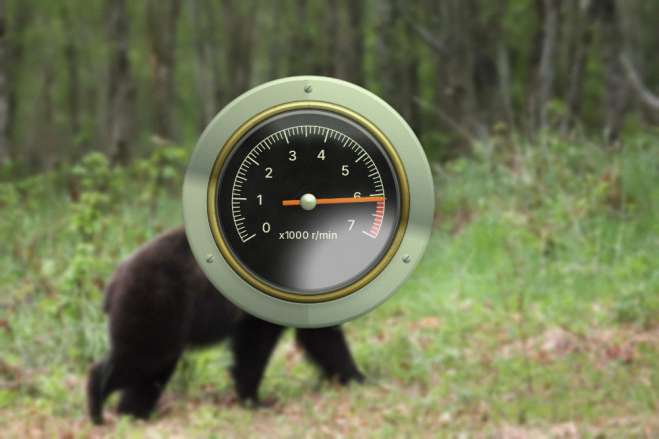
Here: 6100 (rpm)
